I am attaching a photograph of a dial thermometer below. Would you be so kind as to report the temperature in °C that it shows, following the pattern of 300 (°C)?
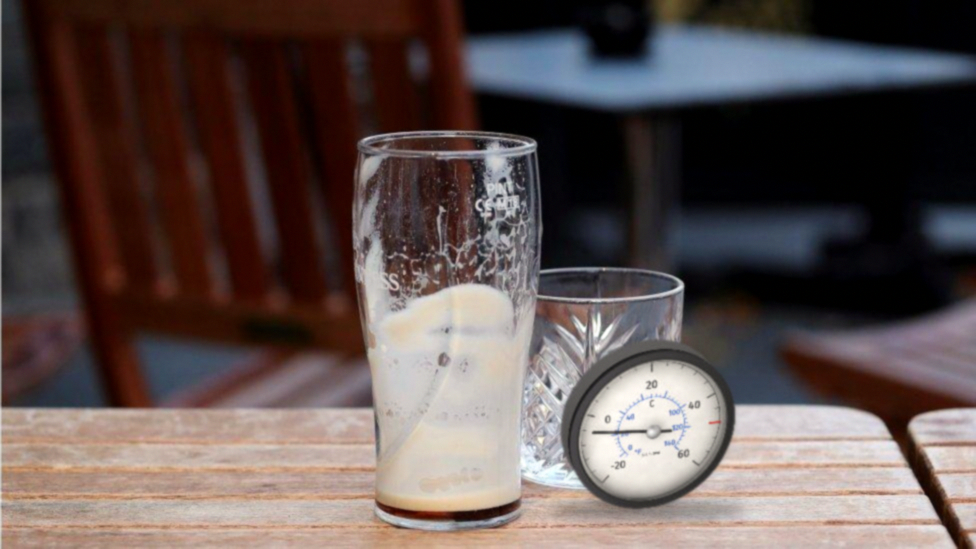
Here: -4 (°C)
